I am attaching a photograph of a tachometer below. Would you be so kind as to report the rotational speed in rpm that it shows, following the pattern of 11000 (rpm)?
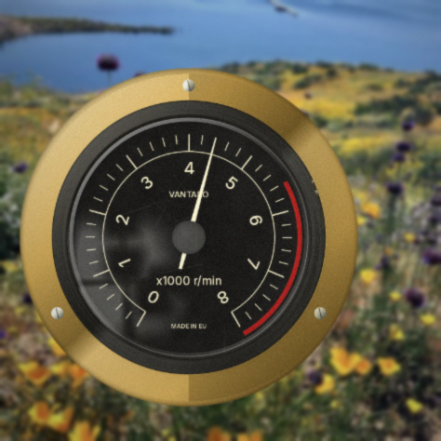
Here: 4400 (rpm)
